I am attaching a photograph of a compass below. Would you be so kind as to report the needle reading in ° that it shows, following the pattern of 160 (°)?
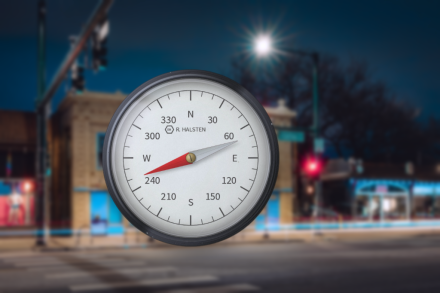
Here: 250 (°)
